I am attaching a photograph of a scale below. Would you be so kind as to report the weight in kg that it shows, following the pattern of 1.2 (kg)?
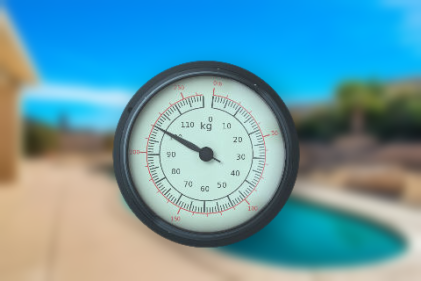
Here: 100 (kg)
